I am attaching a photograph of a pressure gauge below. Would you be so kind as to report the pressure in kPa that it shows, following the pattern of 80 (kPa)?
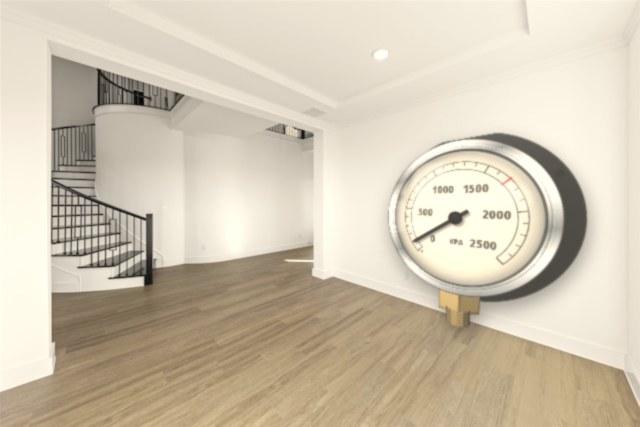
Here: 100 (kPa)
